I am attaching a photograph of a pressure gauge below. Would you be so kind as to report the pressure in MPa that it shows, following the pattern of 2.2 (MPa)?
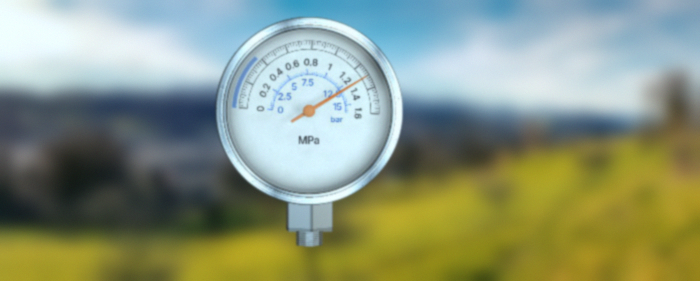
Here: 1.3 (MPa)
